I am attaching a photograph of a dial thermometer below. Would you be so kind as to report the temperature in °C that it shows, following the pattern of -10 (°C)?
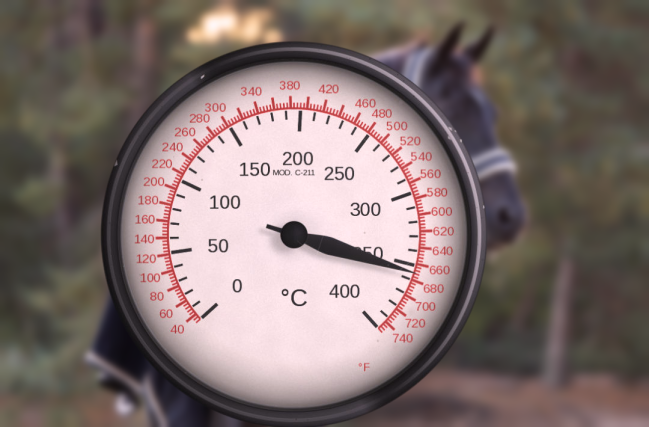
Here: 355 (°C)
